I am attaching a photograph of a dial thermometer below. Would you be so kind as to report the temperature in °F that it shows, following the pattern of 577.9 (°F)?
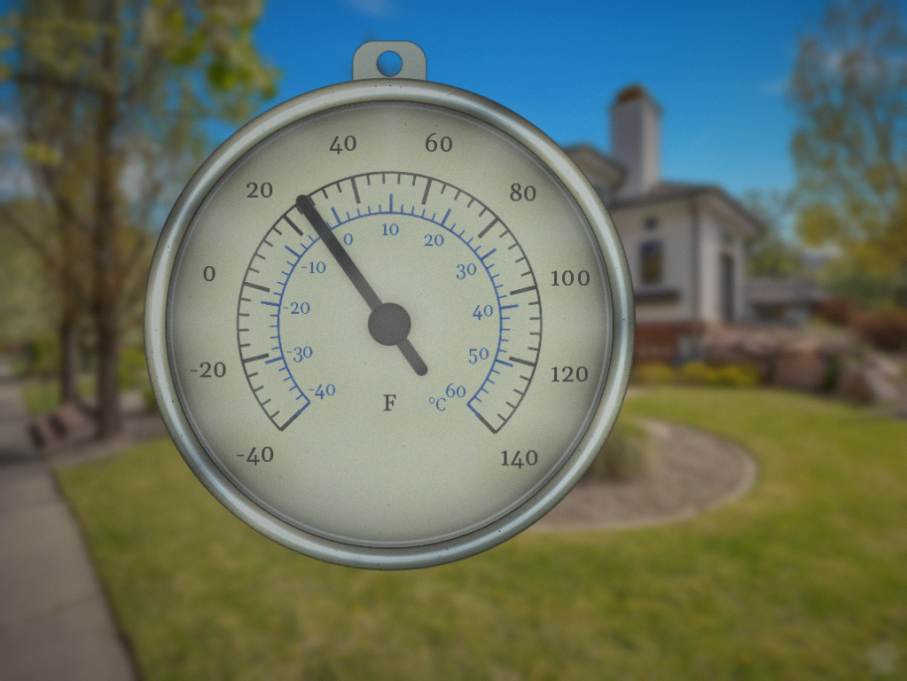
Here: 26 (°F)
